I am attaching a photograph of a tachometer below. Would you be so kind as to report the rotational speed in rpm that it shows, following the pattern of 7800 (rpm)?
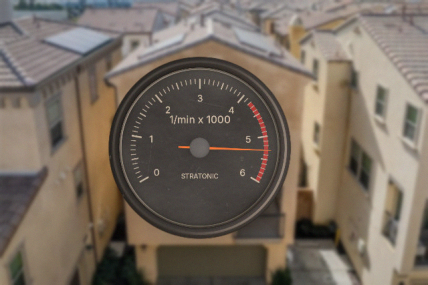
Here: 5300 (rpm)
